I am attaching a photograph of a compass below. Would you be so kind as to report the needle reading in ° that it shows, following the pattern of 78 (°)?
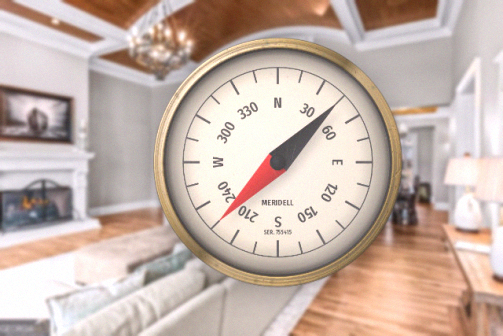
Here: 225 (°)
